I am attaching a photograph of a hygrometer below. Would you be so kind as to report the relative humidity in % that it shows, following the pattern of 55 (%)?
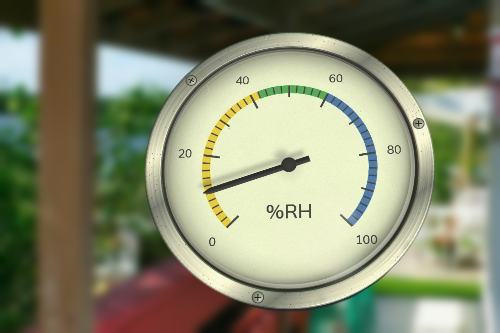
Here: 10 (%)
